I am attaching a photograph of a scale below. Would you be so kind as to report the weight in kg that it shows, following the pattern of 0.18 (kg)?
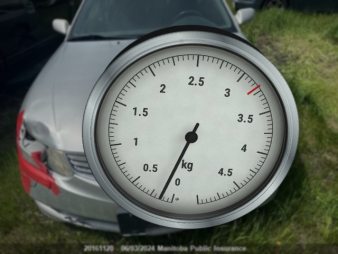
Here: 0.15 (kg)
